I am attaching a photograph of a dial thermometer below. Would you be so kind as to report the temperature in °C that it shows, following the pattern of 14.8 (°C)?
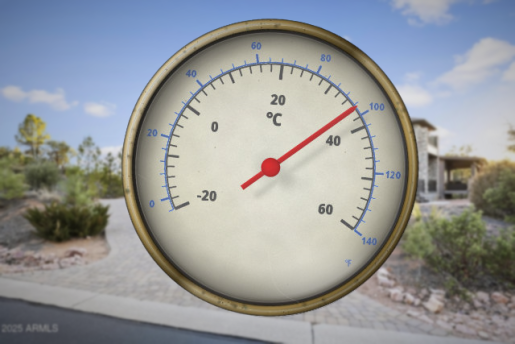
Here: 36 (°C)
